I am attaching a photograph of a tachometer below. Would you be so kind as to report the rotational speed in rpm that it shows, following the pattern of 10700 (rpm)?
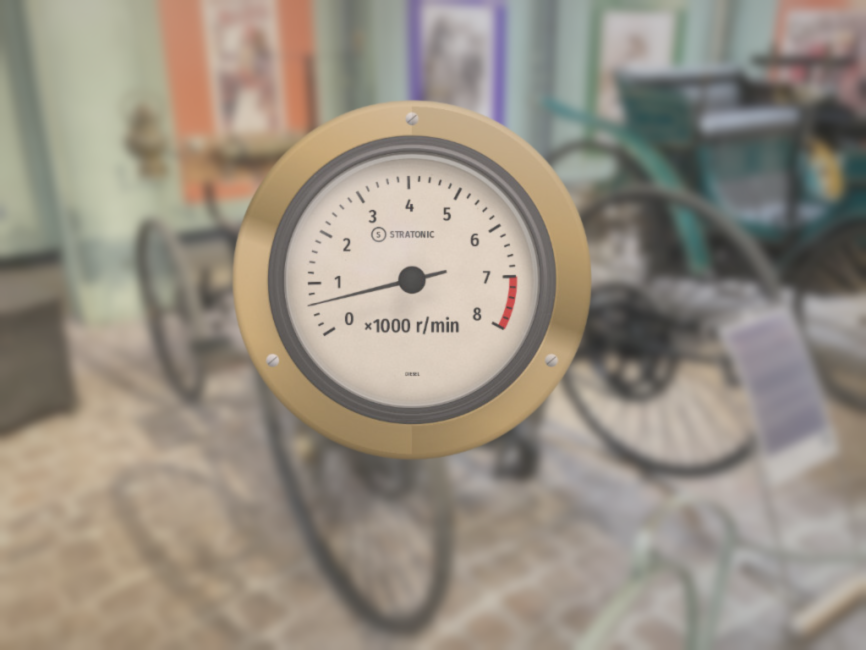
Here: 600 (rpm)
